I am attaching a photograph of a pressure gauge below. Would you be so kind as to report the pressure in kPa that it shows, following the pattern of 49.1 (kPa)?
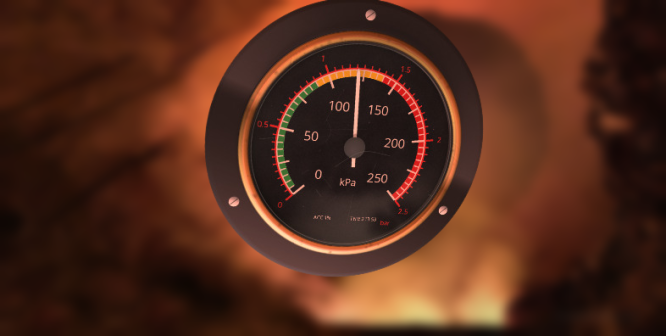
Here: 120 (kPa)
